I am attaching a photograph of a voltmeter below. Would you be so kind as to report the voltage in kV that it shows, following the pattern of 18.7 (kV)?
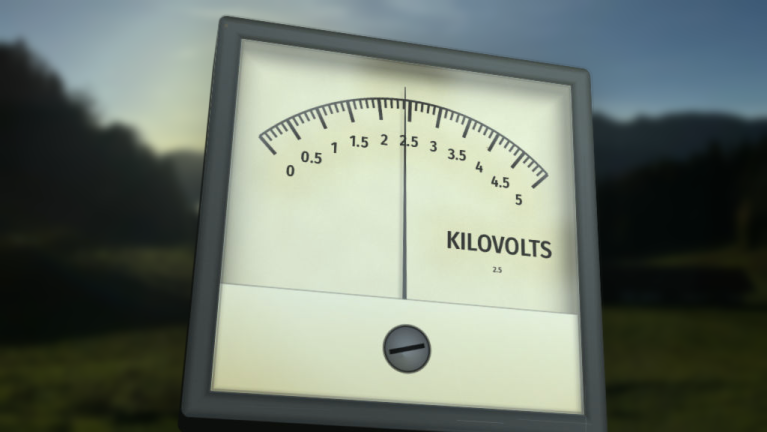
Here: 2.4 (kV)
